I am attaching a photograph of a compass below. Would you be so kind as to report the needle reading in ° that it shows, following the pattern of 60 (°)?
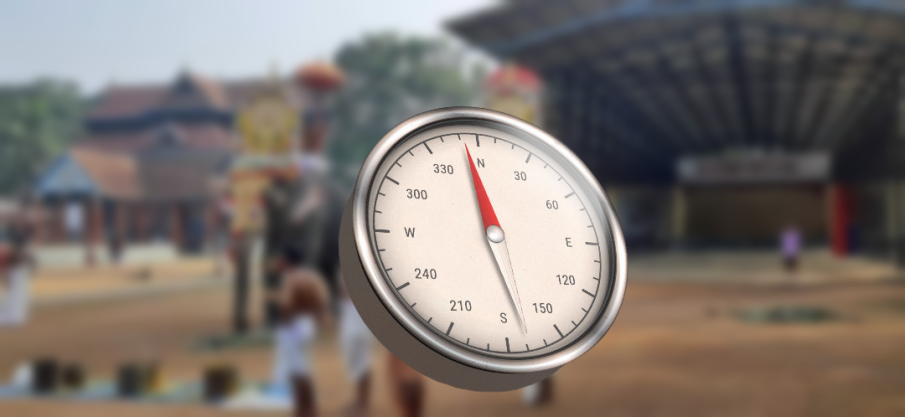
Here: 350 (°)
